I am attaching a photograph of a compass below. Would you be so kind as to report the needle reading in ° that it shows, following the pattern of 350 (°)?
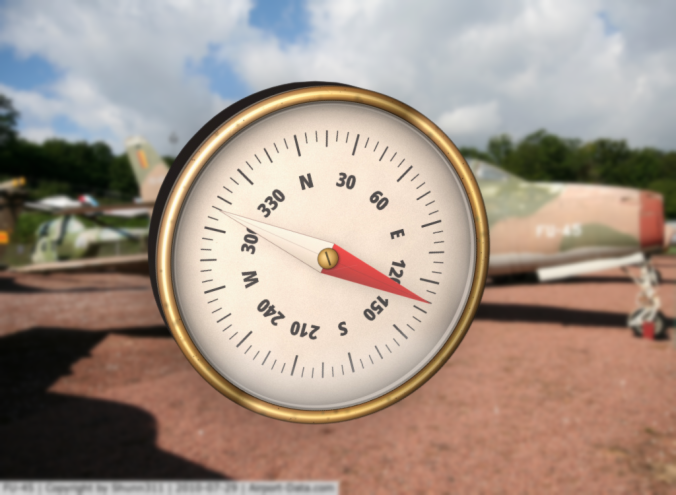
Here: 130 (°)
